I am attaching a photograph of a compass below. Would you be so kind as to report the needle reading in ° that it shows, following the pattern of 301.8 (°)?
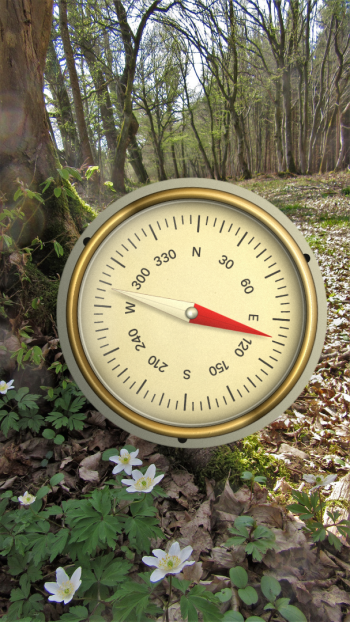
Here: 102.5 (°)
